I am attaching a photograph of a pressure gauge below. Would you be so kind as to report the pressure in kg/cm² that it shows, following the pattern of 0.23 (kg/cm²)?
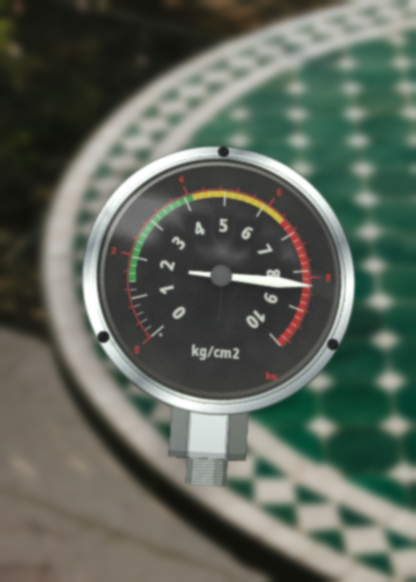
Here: 8.4 (kg/cm²)
